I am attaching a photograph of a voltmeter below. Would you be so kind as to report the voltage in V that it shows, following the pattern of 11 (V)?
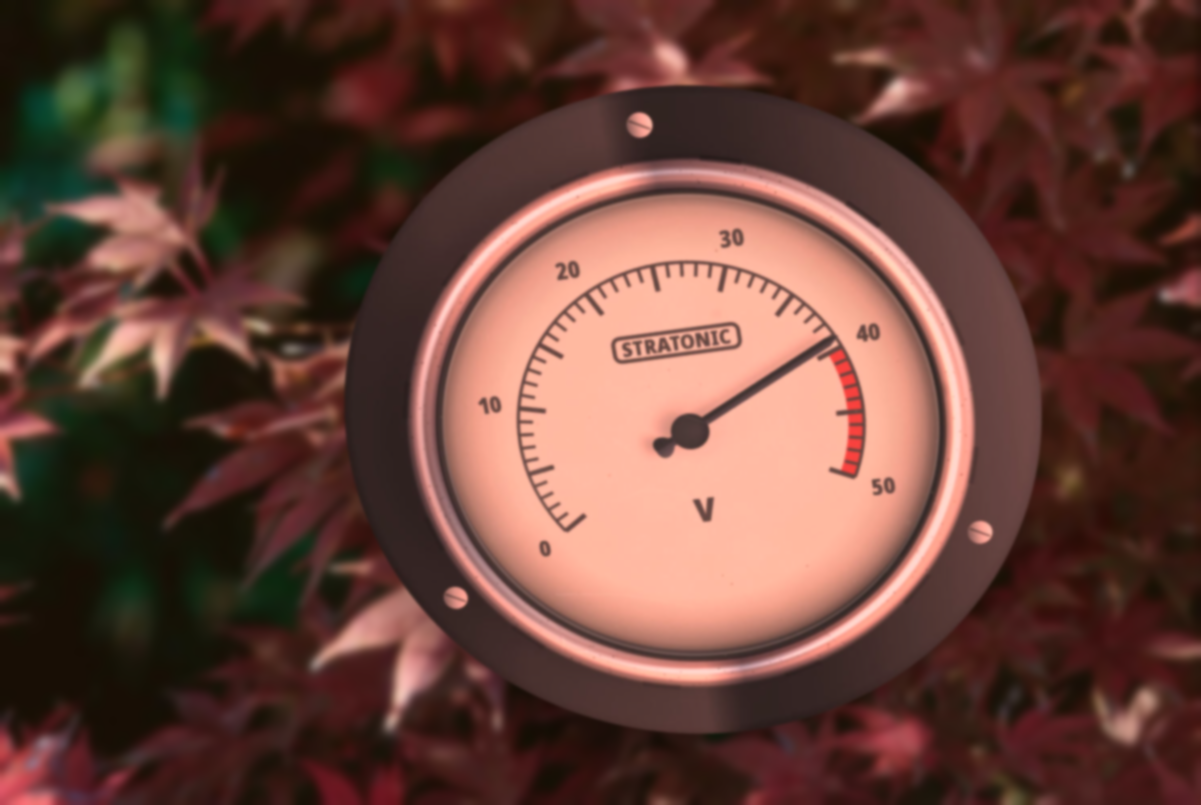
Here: 39 (V)
